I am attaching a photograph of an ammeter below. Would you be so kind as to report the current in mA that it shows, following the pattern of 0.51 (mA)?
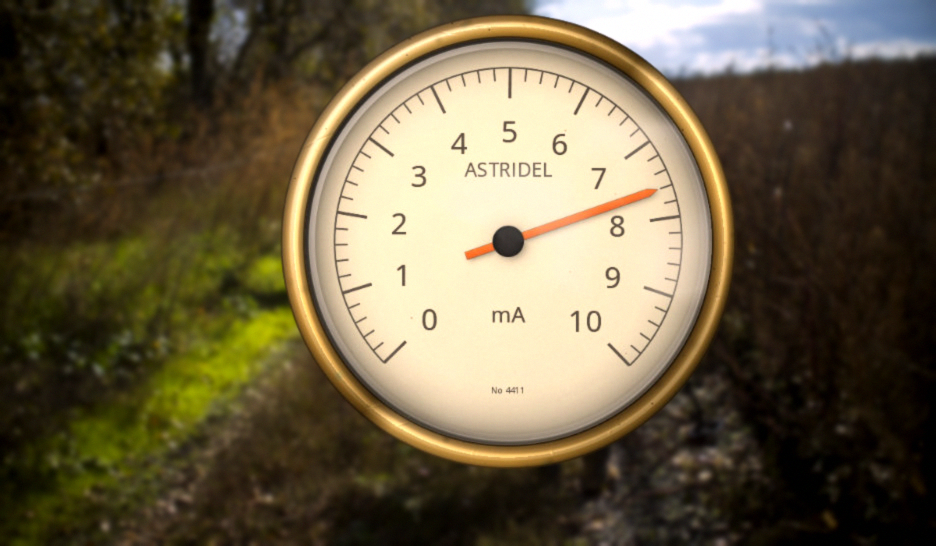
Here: 7.6 (mA)
